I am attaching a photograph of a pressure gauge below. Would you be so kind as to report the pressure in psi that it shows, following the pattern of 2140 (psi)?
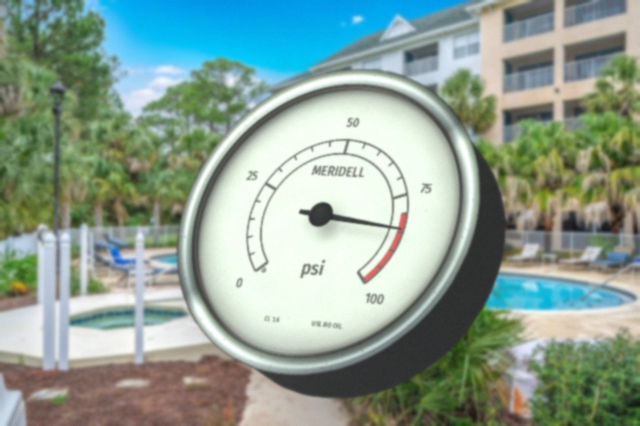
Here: 85 (psi)
